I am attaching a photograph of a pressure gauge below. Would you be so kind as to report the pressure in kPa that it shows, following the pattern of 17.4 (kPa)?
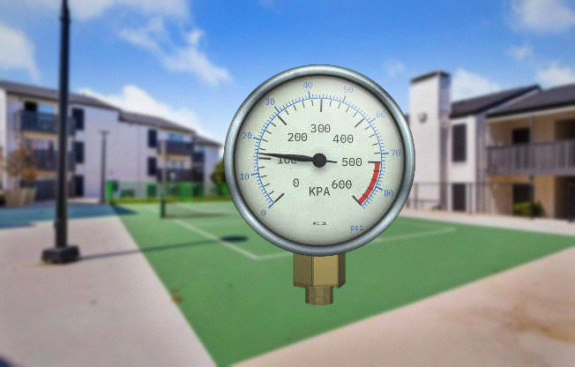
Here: 110 (kPa)
